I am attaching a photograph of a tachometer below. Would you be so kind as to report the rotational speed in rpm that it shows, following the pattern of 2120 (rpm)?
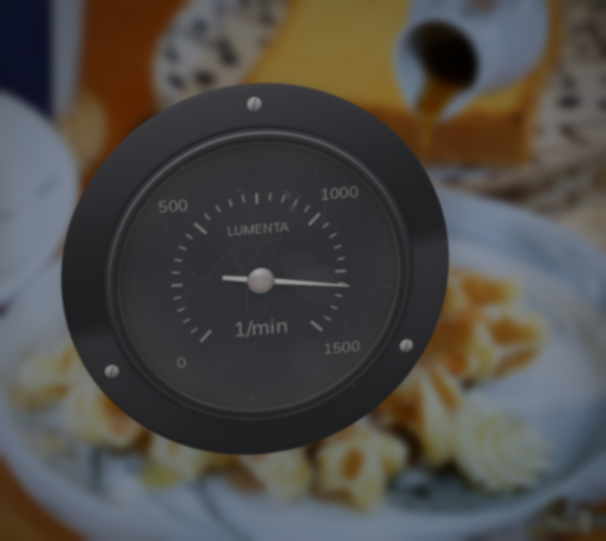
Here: 1300 (rpm)
